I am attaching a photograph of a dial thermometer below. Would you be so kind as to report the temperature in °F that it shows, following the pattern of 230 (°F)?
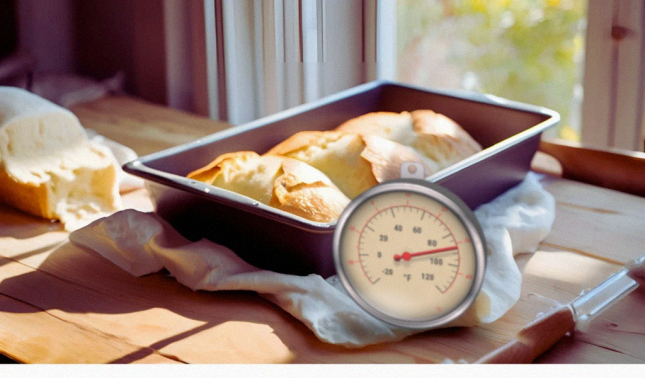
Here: 88 (°F)
